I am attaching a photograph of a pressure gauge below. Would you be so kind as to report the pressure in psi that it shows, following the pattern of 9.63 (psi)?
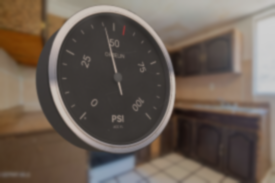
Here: 45 (psi)
